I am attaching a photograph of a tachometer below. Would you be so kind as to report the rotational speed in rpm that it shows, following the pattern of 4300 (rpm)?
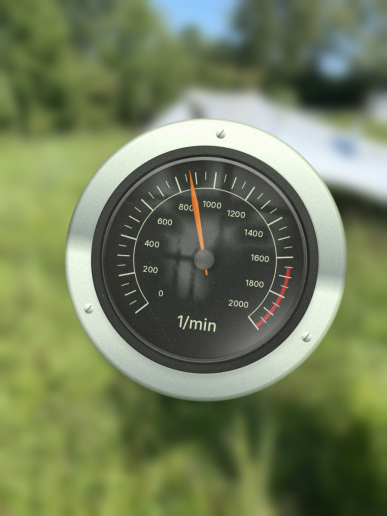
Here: 875 (rpm)
